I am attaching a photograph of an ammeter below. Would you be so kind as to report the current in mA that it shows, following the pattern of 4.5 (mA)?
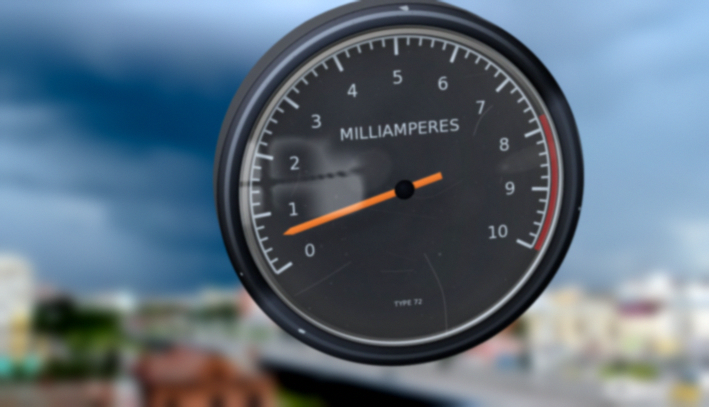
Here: 0.6 (mA)
